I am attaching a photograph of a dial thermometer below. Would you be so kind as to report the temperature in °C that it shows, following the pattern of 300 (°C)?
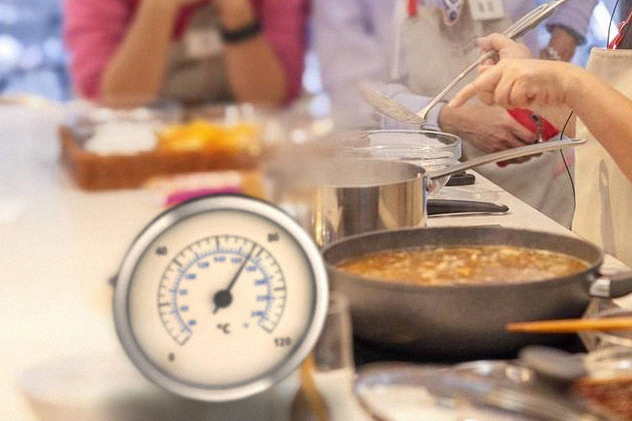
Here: 76 (°C)
